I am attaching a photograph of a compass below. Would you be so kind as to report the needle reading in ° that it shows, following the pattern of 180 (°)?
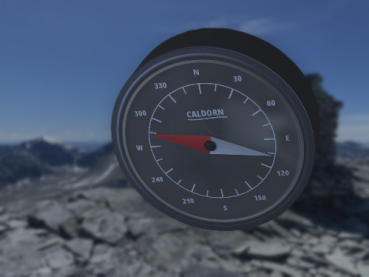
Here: 285 (°)
